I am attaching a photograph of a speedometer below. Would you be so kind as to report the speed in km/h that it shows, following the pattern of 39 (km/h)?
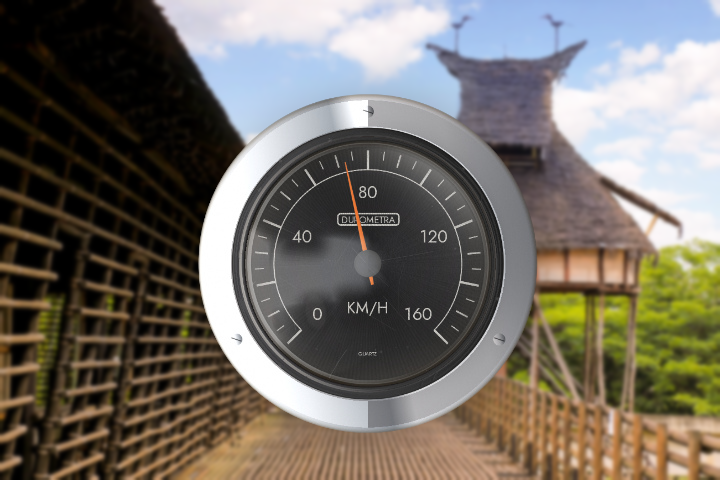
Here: 72.5 (km/h)
